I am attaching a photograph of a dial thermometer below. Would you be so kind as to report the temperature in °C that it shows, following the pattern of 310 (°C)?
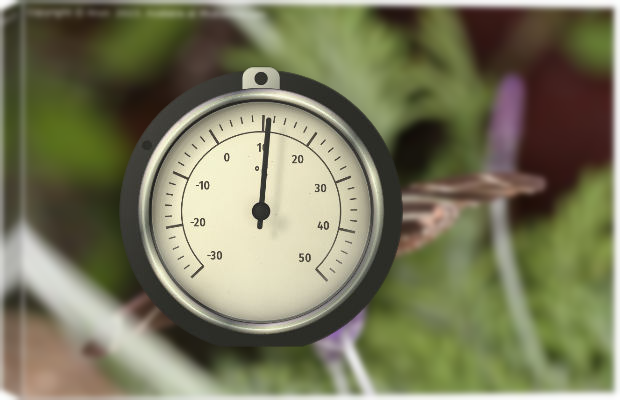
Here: 11 (°C)
